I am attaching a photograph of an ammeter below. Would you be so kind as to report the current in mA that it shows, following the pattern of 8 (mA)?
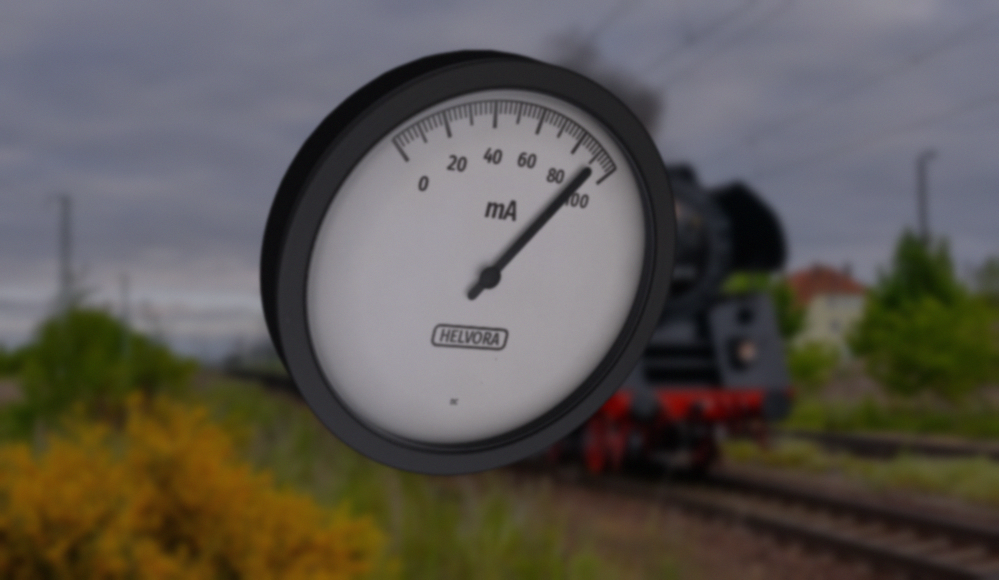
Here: 90 (mA)
